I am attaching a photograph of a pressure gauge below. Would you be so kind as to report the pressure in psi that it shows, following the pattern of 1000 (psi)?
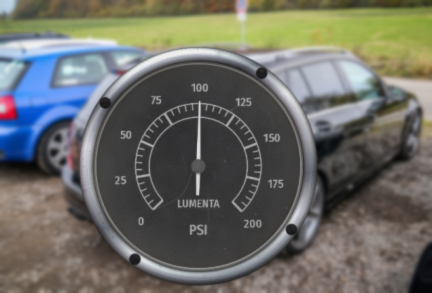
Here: 100 (psi)
